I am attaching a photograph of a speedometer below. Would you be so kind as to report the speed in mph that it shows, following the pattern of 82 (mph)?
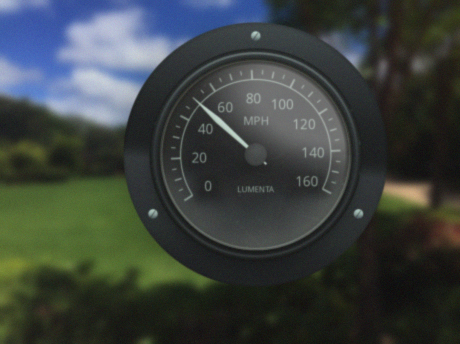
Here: 50 (mph)
